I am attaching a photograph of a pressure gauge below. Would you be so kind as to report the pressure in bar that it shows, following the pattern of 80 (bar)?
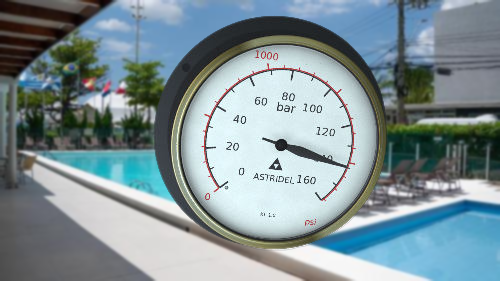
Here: 140 (bar)
